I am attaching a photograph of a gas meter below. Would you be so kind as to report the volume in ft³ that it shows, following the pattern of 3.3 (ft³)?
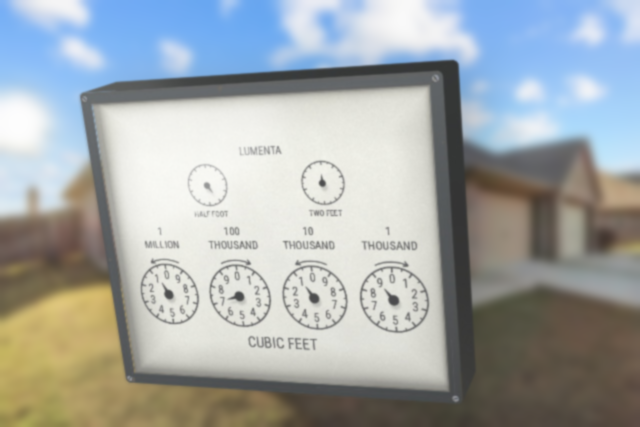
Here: 70900 (ft³)
